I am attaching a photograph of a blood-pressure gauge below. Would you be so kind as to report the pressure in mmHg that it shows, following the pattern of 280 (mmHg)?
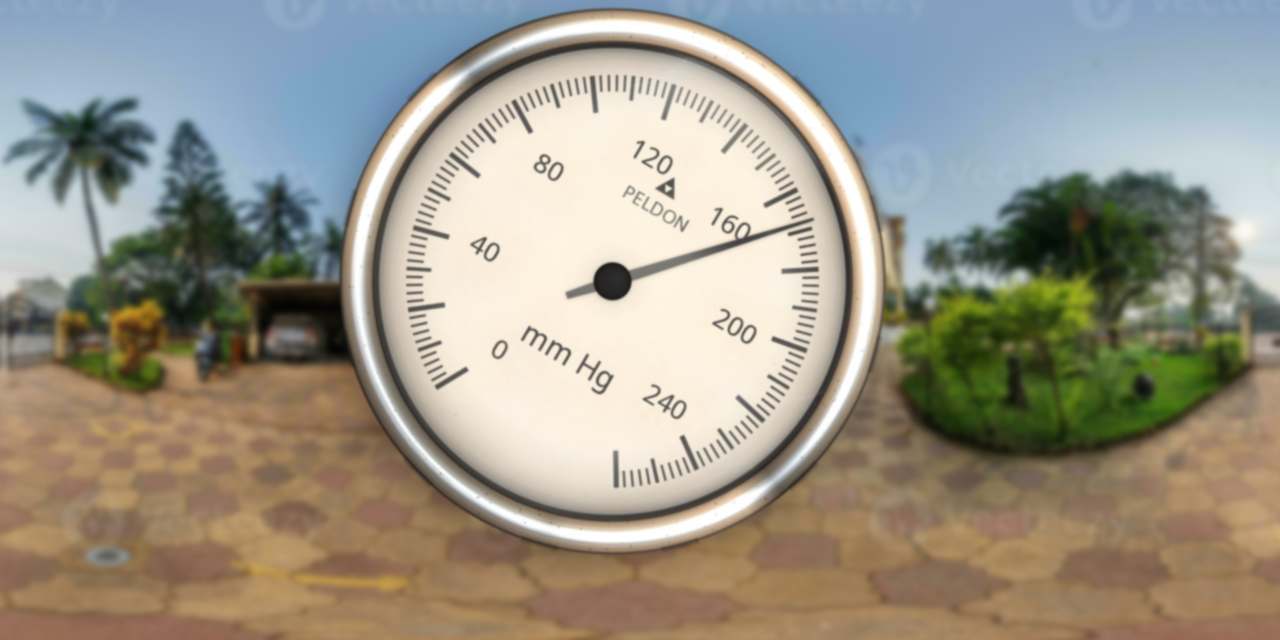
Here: 168 (mmHg)
